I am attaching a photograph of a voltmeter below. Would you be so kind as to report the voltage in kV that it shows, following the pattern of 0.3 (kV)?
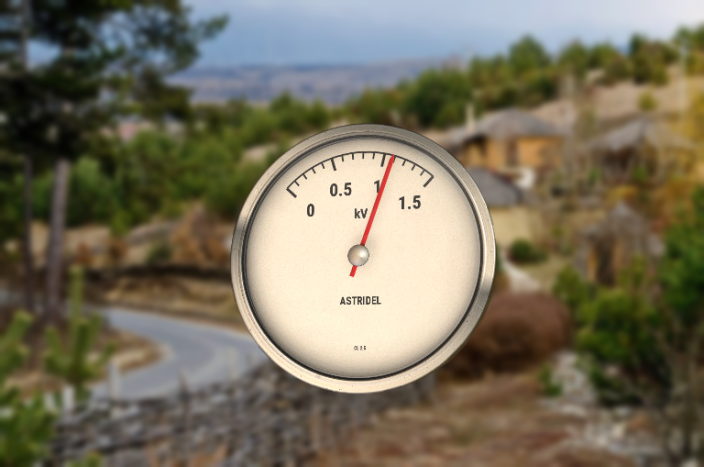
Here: 1.1 (kV)
